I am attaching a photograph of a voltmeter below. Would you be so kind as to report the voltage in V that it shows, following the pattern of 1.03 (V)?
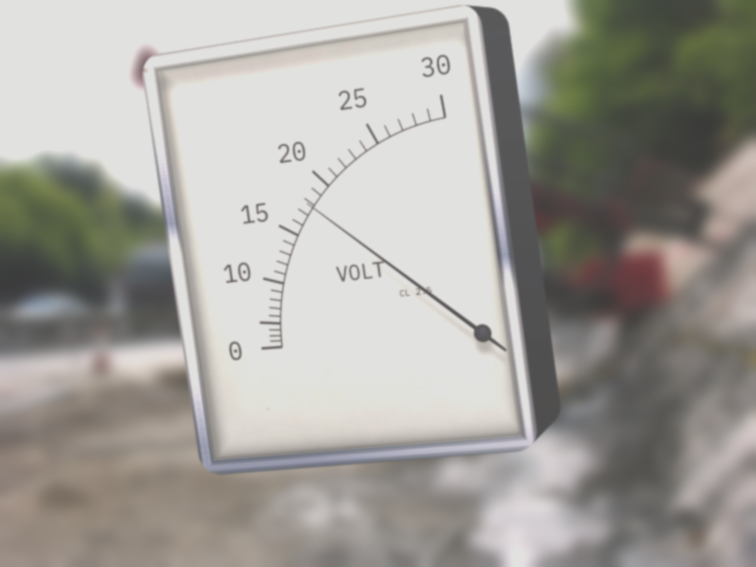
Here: 18 (V)
